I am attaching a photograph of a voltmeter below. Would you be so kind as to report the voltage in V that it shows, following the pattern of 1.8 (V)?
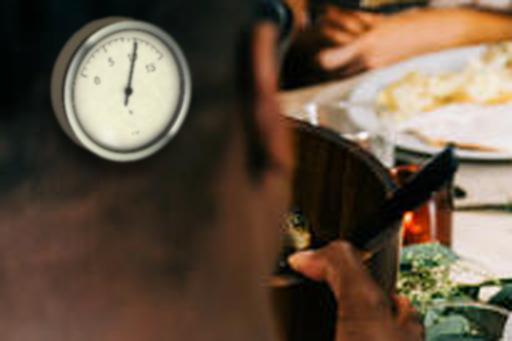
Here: 10 (V)
